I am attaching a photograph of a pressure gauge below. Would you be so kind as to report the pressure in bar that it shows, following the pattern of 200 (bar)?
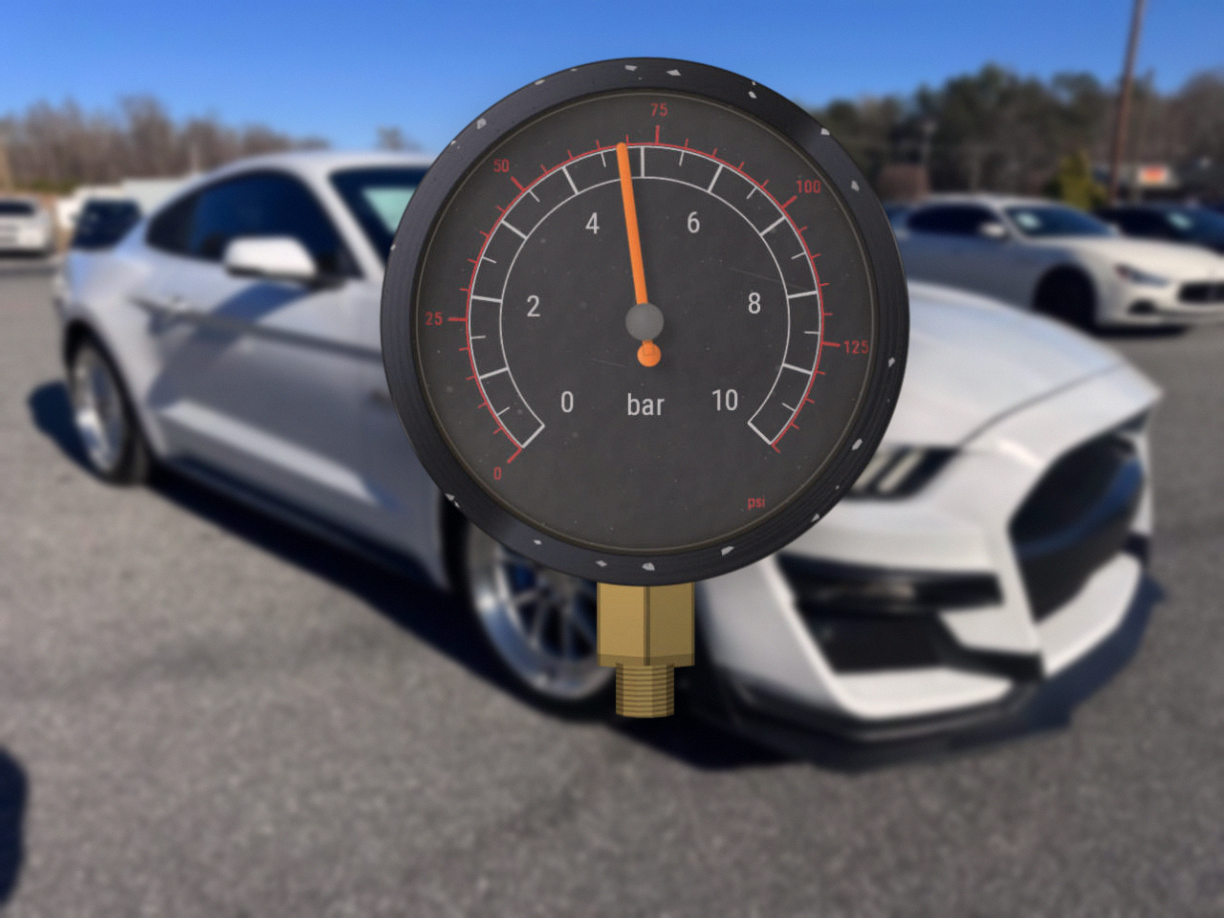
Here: 4.75 (bar)
